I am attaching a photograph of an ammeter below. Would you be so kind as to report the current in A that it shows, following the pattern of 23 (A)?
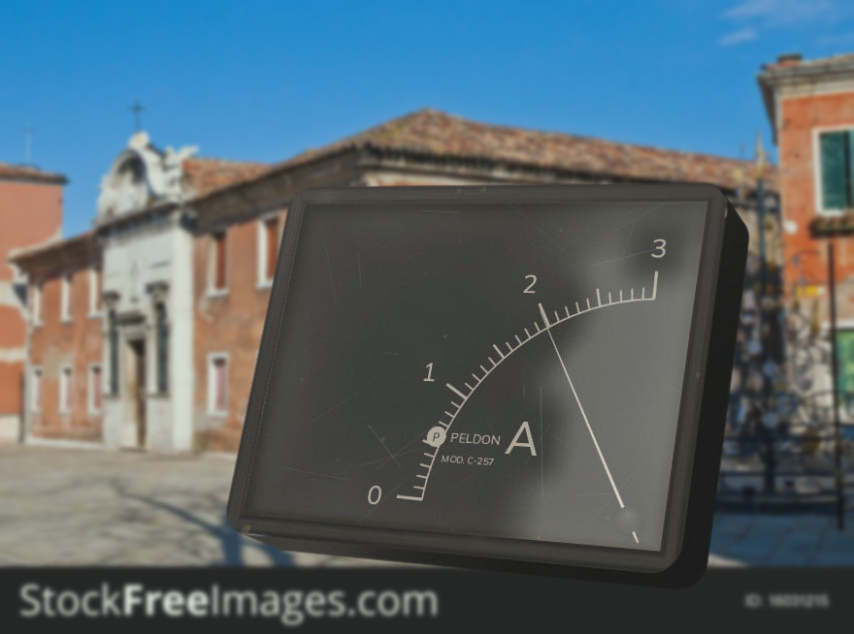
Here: 2 (A)
